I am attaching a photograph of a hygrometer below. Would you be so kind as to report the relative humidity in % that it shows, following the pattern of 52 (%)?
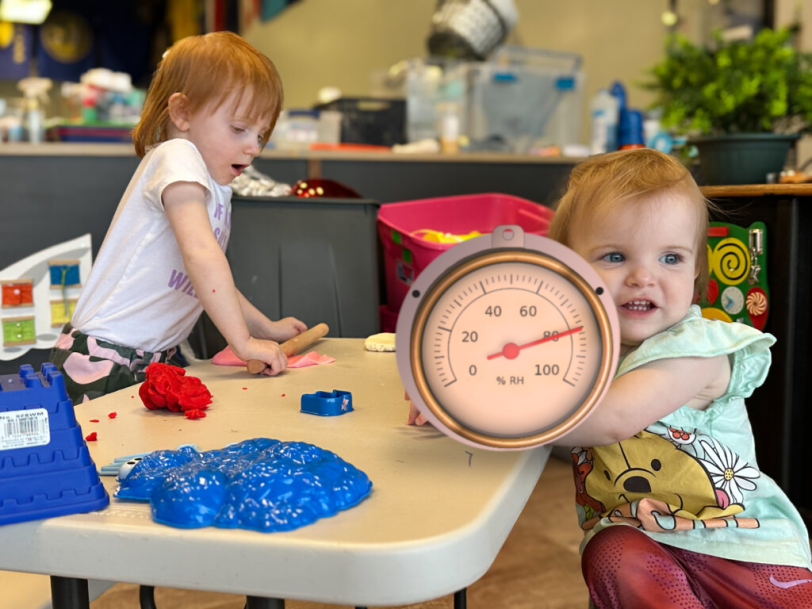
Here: 80 (%)
